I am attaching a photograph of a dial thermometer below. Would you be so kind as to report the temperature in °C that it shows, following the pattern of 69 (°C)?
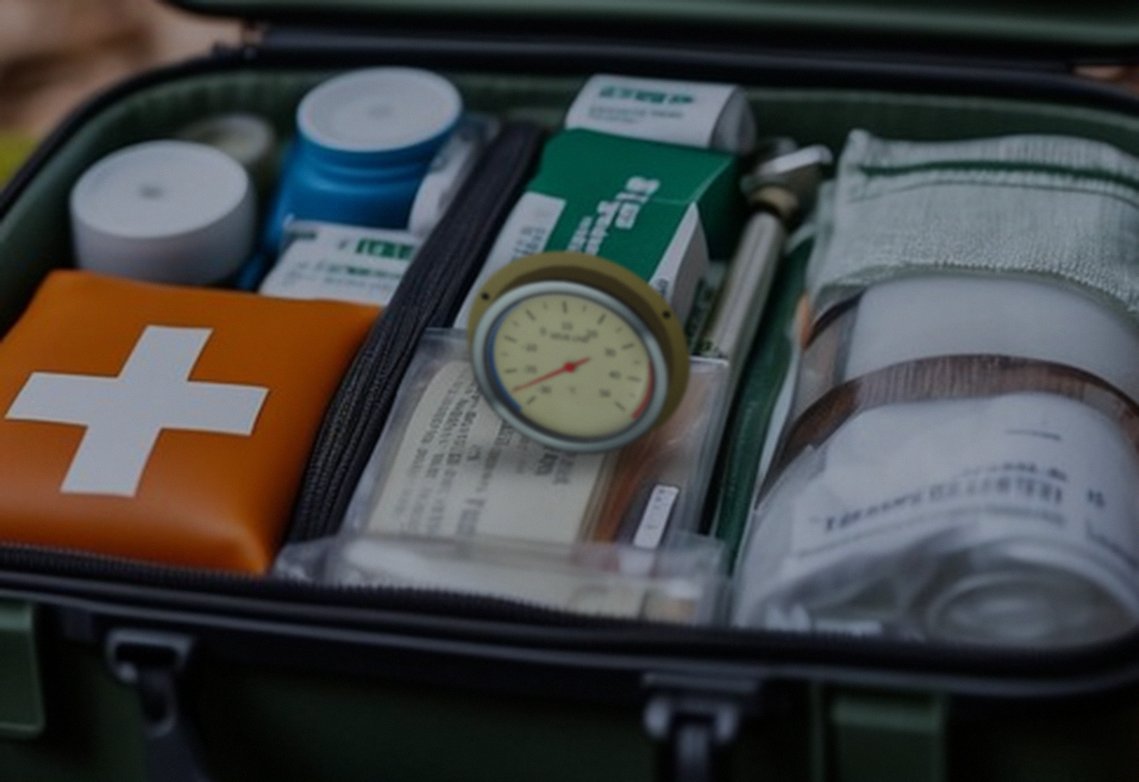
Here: -25 (°C)
